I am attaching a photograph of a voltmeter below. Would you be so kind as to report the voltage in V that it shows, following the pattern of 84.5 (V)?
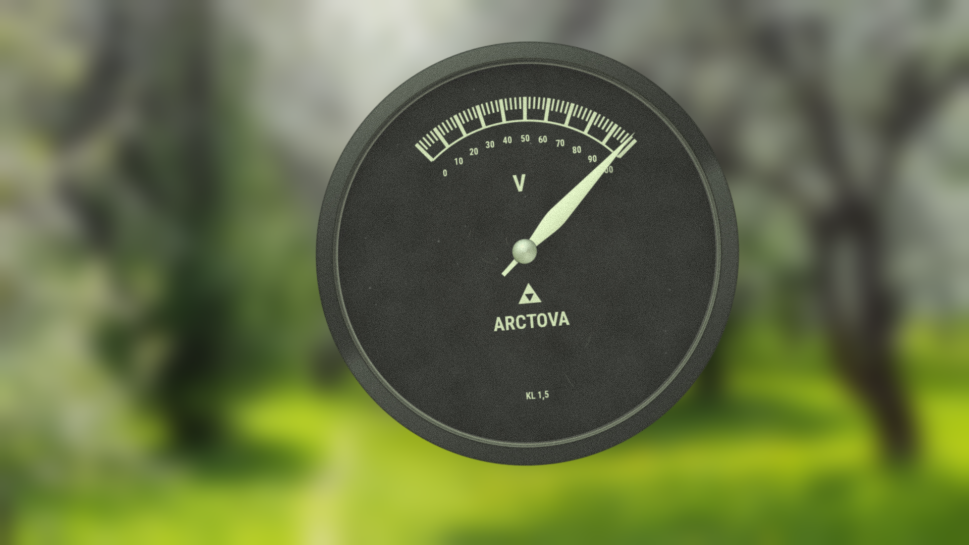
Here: 98 (V)
